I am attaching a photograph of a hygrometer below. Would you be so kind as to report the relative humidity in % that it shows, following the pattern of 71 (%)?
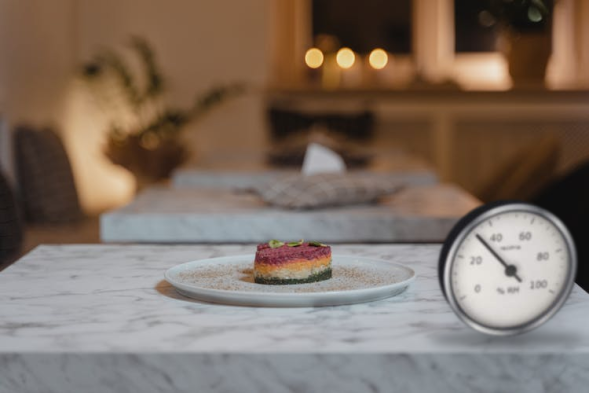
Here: 32 (%)
